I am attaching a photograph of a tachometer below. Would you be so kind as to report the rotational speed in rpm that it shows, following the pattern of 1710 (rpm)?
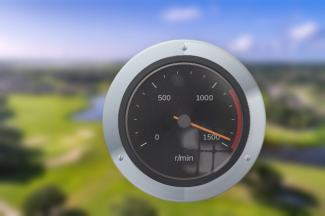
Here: 1450 (rpm)
